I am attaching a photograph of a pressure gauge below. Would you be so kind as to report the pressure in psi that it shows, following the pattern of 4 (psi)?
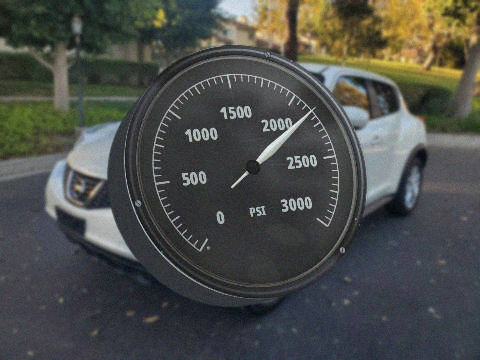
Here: 2150 (psi)
